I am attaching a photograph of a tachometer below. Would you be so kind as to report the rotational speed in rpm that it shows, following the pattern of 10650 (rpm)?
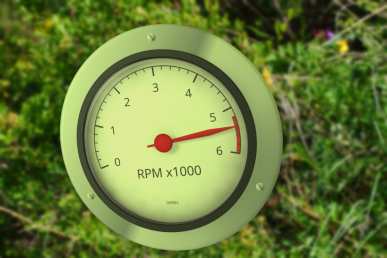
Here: 5400 (rpm)
